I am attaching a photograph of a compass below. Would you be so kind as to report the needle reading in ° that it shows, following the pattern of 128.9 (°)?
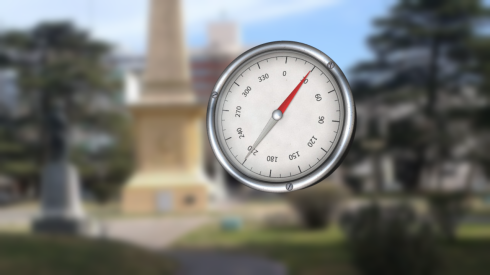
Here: 30 (°)
